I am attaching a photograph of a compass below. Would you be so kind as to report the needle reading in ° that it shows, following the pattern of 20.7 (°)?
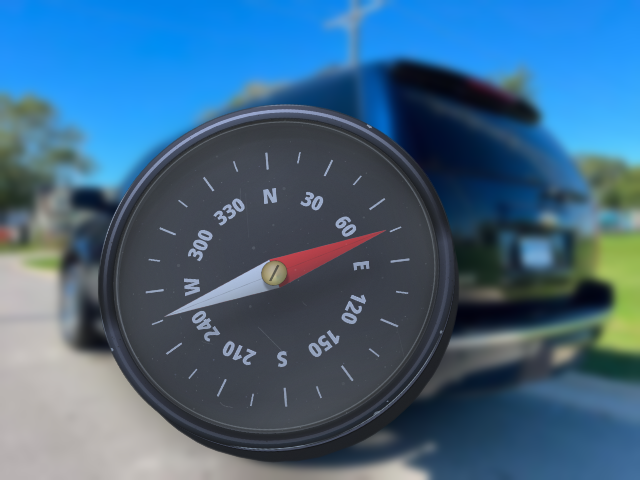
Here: 75 (°)
